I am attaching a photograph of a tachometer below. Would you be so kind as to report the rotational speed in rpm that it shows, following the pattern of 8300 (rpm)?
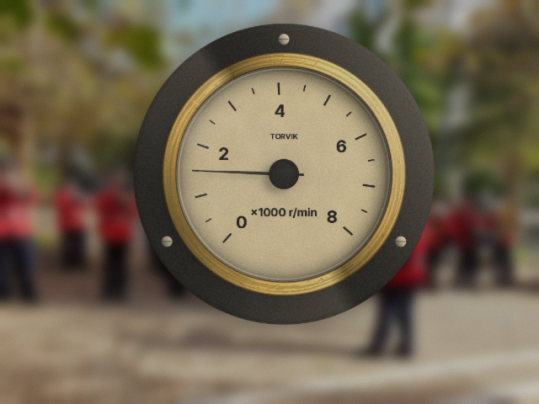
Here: 1500 (rpm)
